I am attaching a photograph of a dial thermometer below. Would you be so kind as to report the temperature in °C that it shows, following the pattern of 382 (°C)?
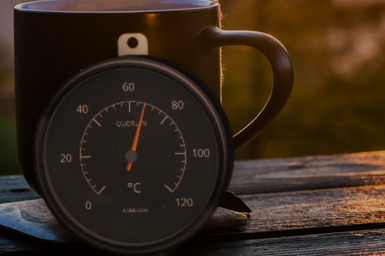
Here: 68 (°C)
